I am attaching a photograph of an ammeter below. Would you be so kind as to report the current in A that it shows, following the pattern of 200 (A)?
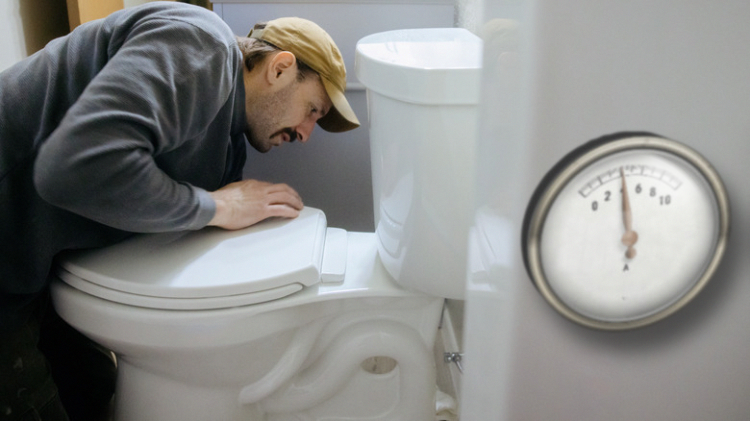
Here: 4 (A)
